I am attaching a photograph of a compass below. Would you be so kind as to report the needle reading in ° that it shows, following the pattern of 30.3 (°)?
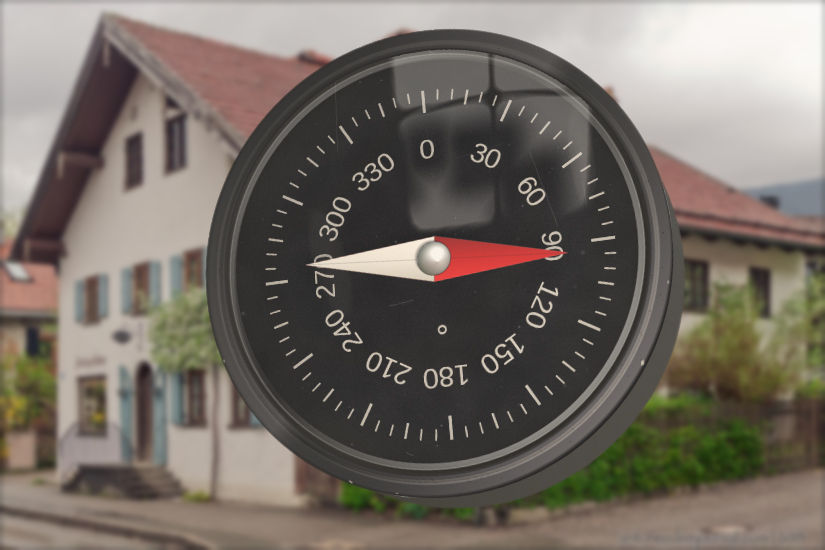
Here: 95 (°)
